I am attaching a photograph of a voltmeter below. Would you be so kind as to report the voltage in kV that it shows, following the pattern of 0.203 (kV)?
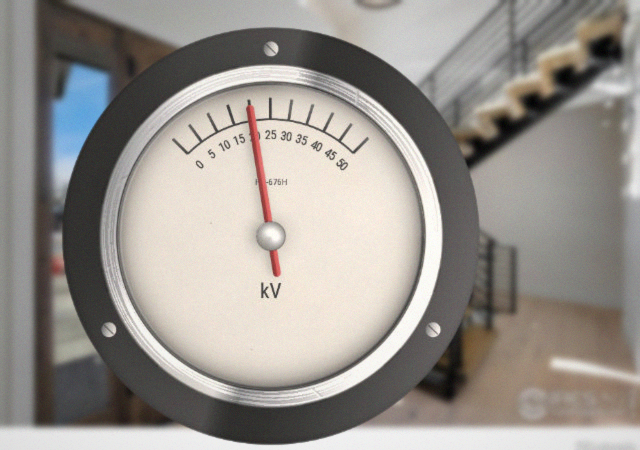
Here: 20 (kV)
